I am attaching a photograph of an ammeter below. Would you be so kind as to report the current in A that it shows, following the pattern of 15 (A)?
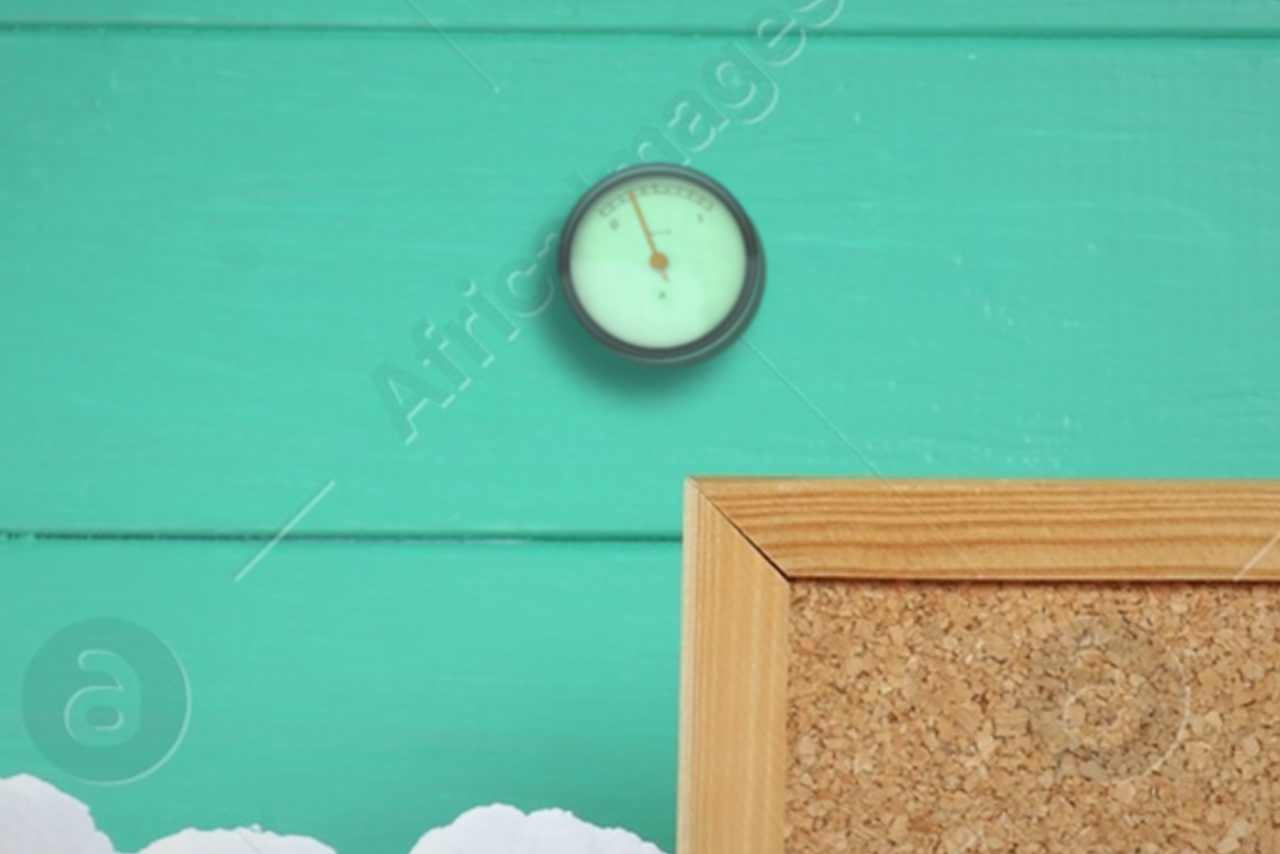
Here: 0.3 (A)
